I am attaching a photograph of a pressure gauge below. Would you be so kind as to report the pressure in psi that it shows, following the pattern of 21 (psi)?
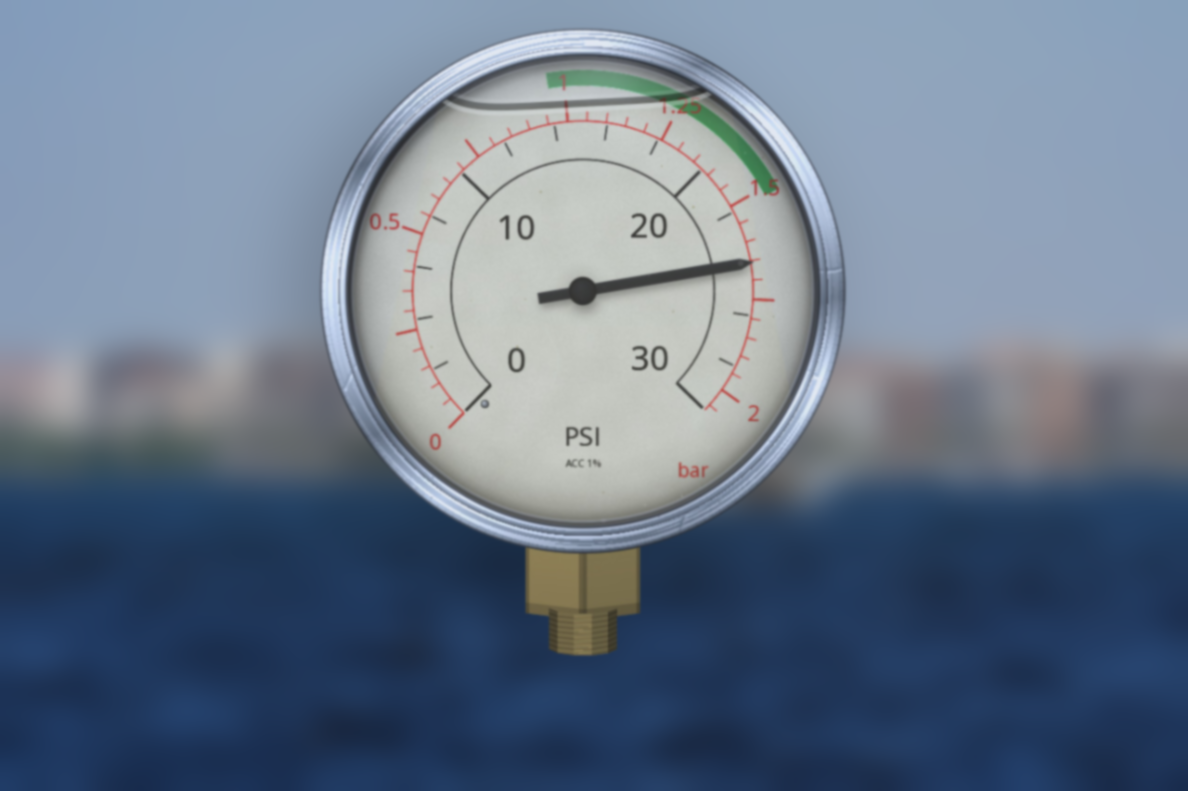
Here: 24 (psi)
